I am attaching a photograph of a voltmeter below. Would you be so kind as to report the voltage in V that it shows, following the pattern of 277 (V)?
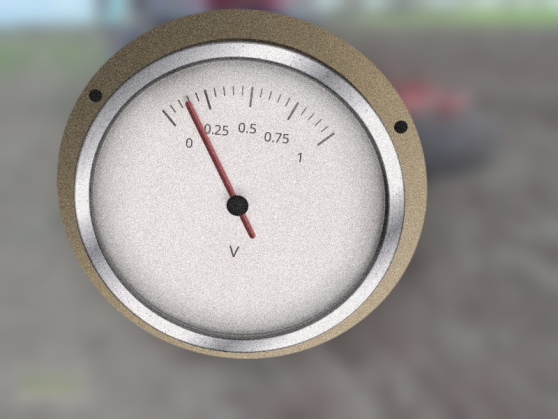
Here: 0.15 (V)
